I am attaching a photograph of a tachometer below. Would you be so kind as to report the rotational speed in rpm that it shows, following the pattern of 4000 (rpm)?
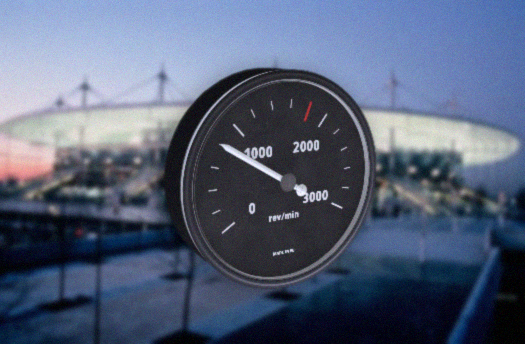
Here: 800 (rpm)
